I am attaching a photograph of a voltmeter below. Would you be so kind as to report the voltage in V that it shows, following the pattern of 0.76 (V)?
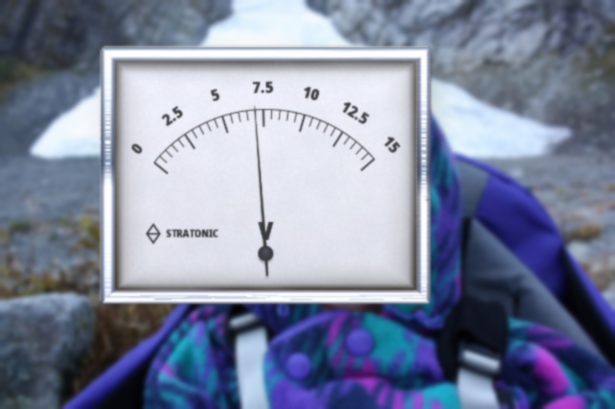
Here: 7 (V)
